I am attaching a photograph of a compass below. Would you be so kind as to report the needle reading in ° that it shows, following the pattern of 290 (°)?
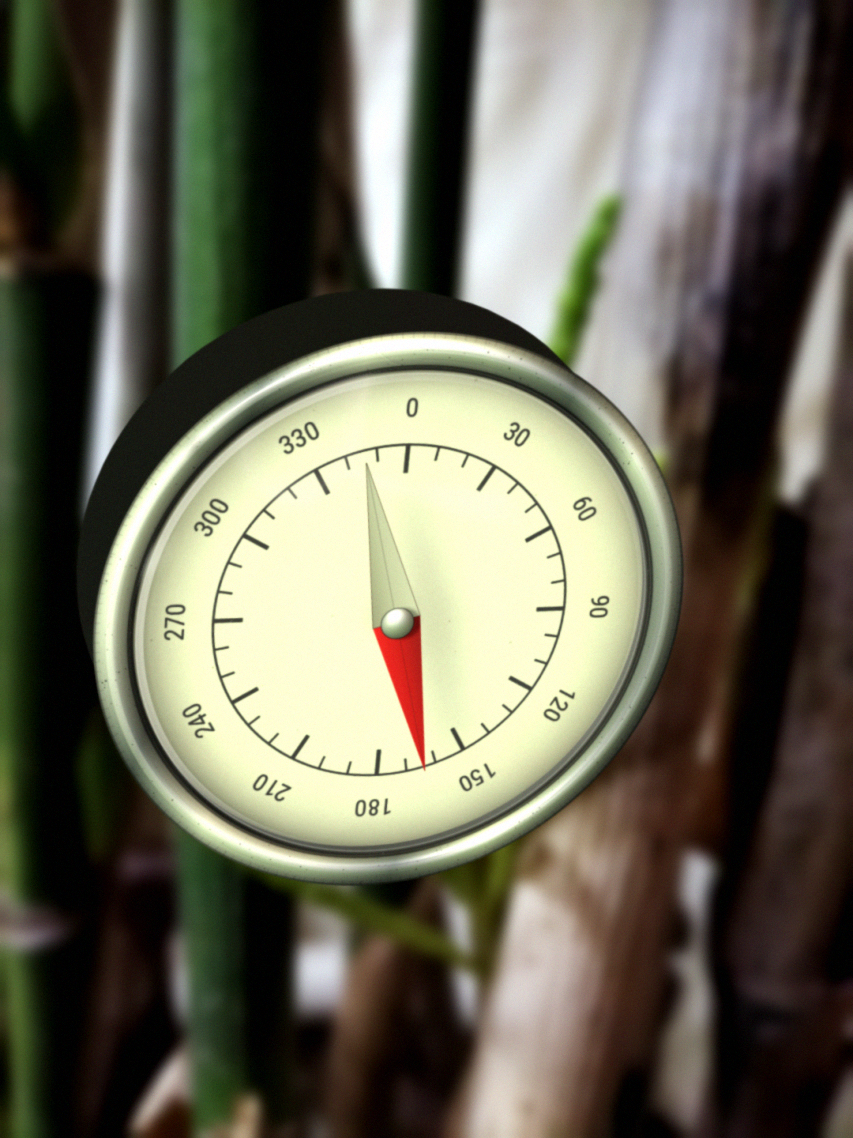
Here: 165 (°)
